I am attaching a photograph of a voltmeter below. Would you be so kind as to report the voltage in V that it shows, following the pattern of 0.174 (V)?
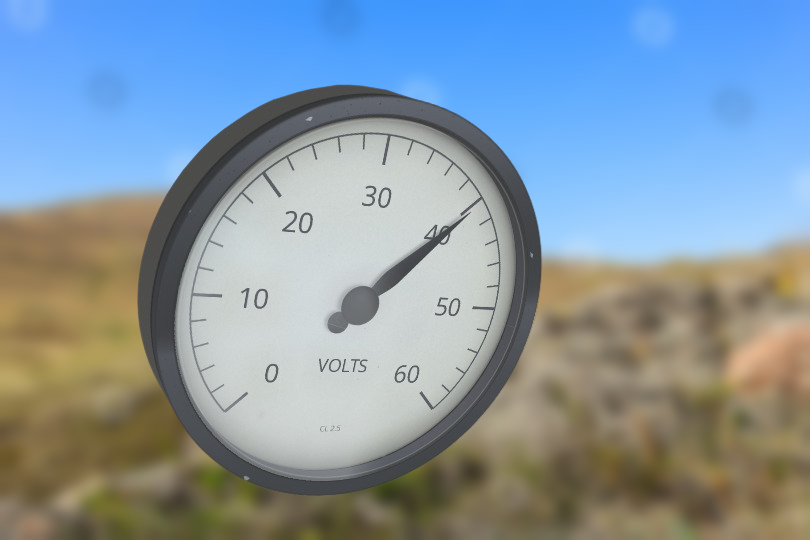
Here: 40 (V)
